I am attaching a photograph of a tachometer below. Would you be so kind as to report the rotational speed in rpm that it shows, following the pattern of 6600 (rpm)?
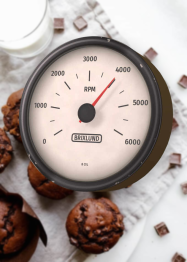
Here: 4000 (rpm)
